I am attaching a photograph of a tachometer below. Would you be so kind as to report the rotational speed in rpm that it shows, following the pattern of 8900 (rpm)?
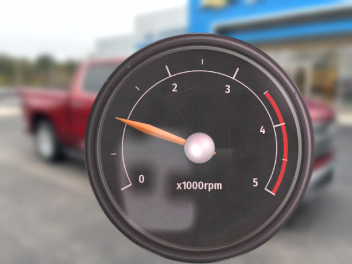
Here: 1000 (rpm)
